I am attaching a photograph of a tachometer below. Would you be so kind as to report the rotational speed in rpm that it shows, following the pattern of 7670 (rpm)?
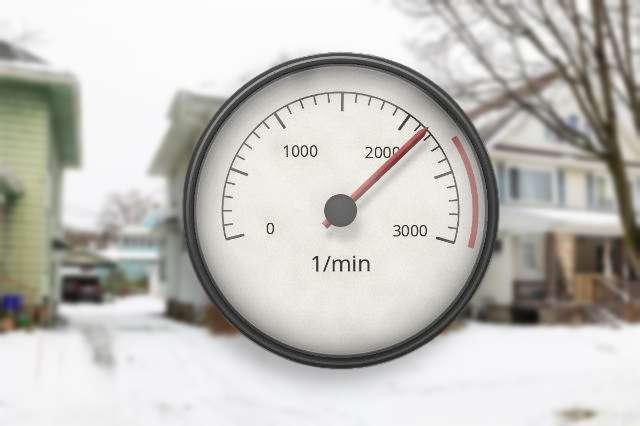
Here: 2150 (rpm)
